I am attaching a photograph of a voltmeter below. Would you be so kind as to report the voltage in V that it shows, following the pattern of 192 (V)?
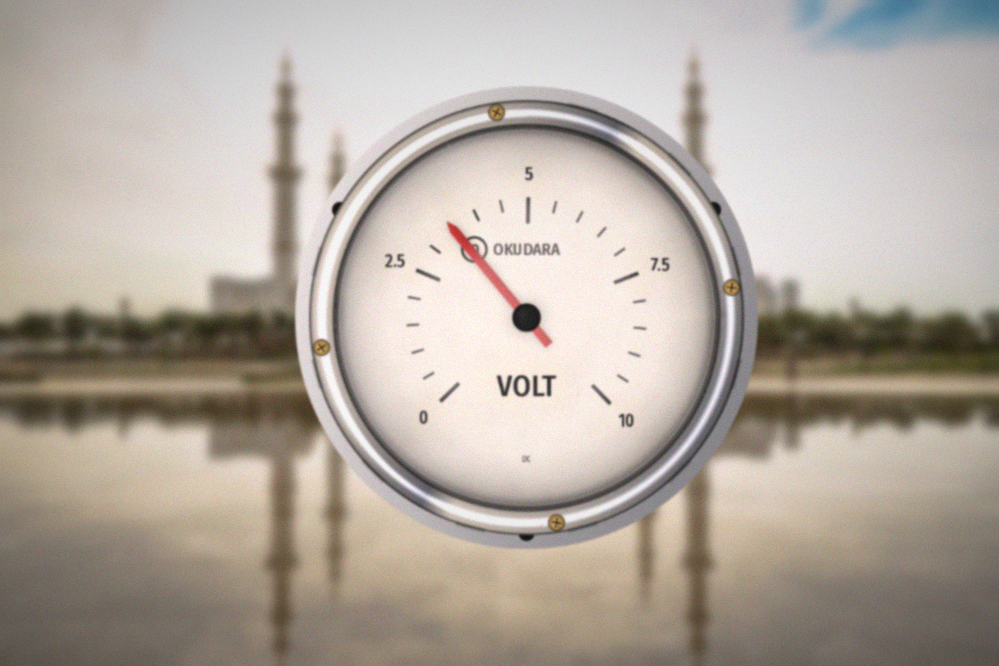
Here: 3.5 (V)
